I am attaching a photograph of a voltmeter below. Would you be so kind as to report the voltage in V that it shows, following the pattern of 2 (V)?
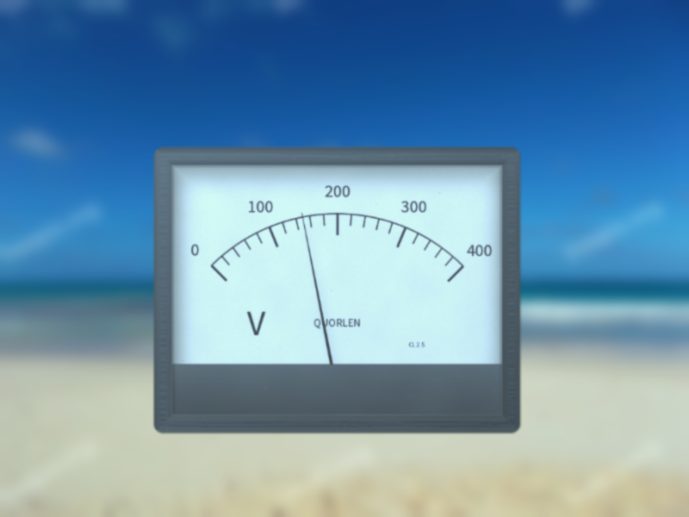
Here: 150 (V)
